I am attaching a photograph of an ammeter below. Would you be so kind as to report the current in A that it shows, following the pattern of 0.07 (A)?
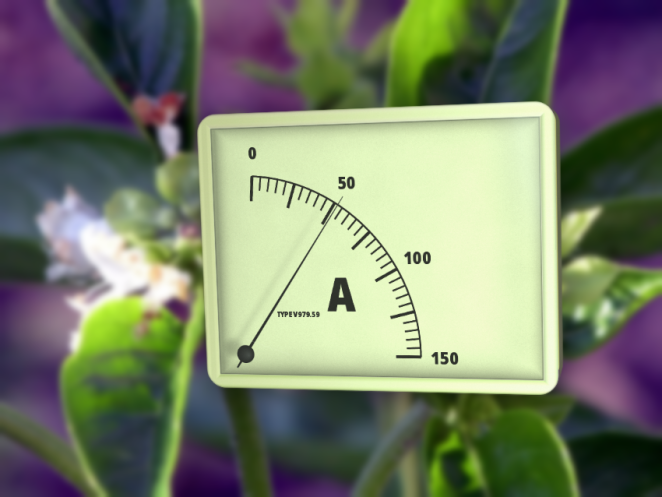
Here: 52.5 (A)
